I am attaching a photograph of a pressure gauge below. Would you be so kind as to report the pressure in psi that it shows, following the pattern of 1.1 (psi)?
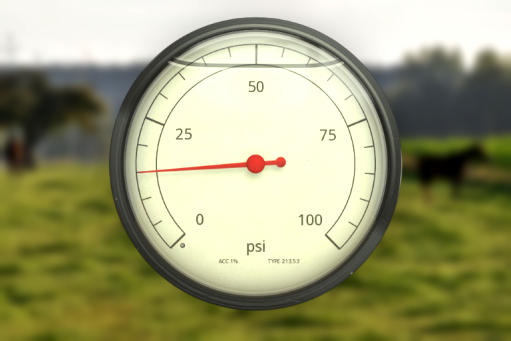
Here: 15 (psi)
